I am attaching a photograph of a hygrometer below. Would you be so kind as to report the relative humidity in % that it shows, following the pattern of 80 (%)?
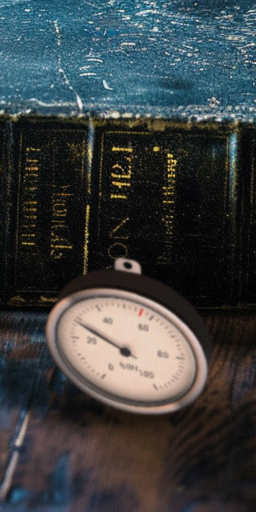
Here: 30 (%)
